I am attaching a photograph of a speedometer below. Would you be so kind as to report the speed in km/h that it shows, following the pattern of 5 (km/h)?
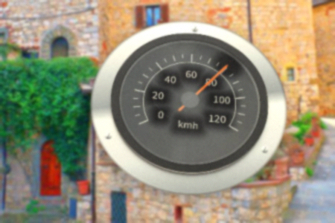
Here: 80 (km/h)
